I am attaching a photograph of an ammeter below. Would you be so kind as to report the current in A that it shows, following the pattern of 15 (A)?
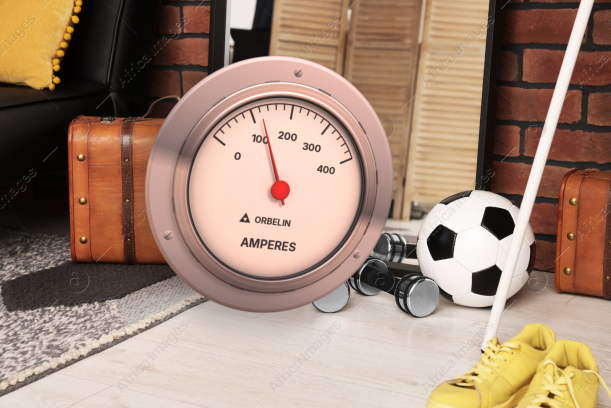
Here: 120 (A)
